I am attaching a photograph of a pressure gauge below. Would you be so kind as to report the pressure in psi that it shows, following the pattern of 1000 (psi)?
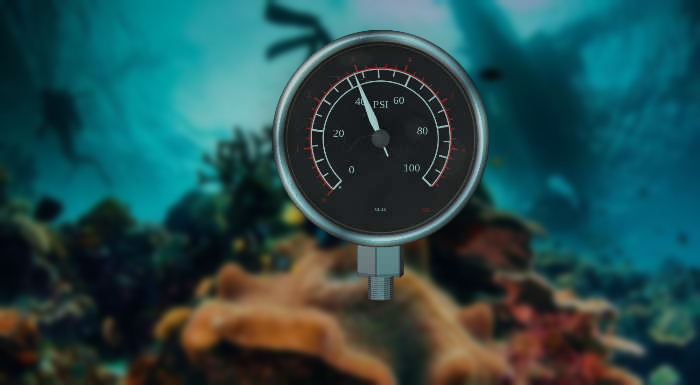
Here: 42.5 (psi)
